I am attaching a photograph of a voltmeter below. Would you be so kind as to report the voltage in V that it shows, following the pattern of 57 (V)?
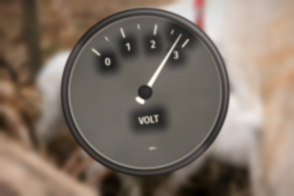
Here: 2.75 (V)
